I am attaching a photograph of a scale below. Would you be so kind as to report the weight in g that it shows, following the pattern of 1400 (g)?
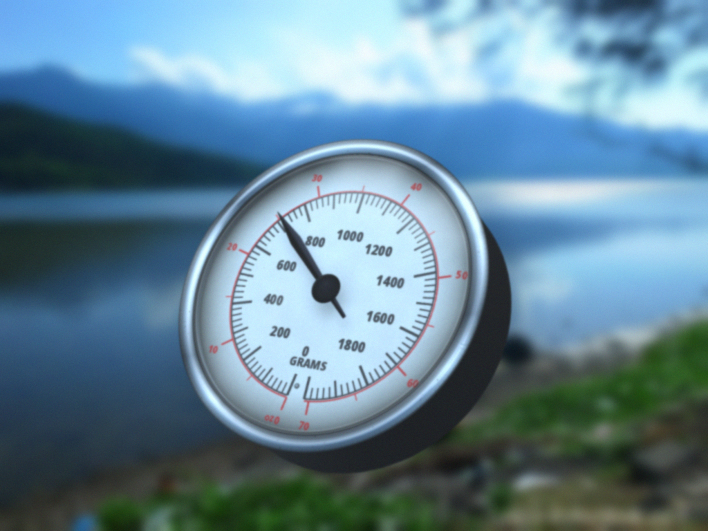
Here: 720 (g)
